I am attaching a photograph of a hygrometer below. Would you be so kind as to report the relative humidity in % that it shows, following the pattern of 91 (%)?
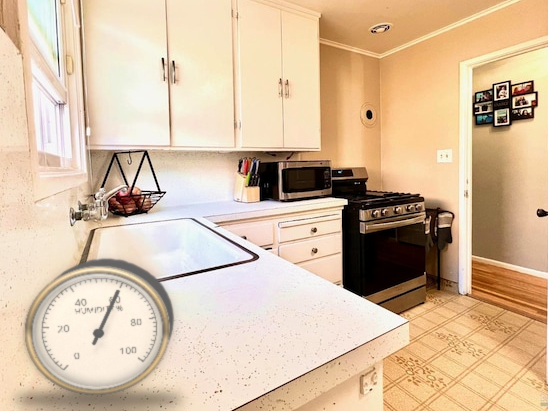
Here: 60 (%)
